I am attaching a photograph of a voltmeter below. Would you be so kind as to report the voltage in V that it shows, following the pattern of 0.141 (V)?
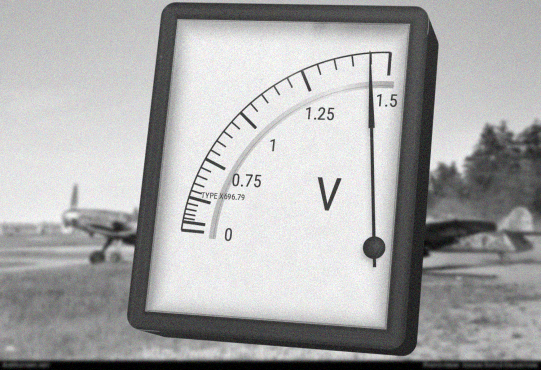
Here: 1.45 (V)
